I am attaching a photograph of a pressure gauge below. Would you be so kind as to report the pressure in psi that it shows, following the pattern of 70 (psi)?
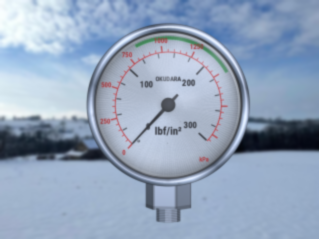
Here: 0 (psi)
